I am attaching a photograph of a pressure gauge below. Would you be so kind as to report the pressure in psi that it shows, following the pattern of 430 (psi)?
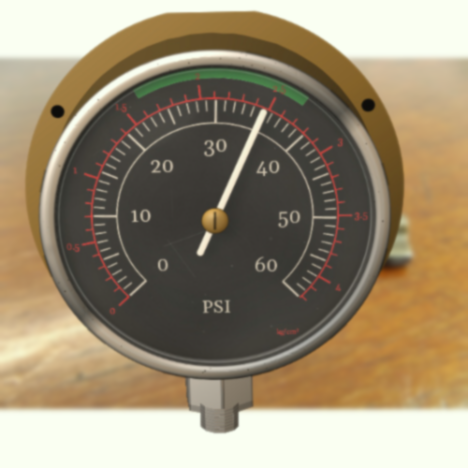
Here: 35 (psi)
